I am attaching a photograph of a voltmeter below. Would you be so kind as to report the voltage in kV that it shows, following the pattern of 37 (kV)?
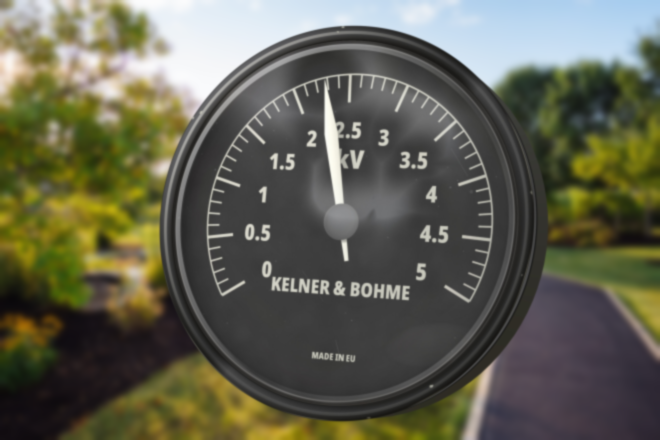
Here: 2.3 (kV)
